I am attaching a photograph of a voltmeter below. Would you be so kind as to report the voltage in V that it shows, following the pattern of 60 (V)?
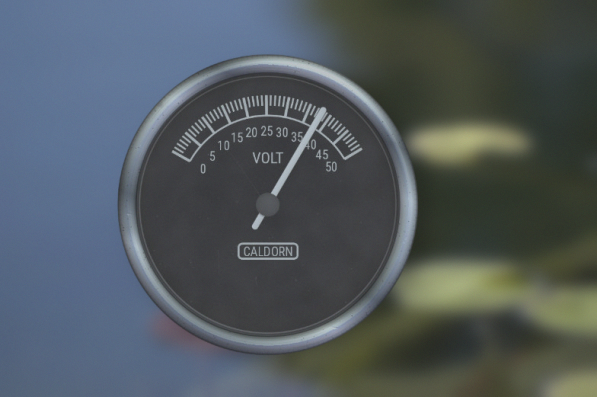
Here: 38 (V)
